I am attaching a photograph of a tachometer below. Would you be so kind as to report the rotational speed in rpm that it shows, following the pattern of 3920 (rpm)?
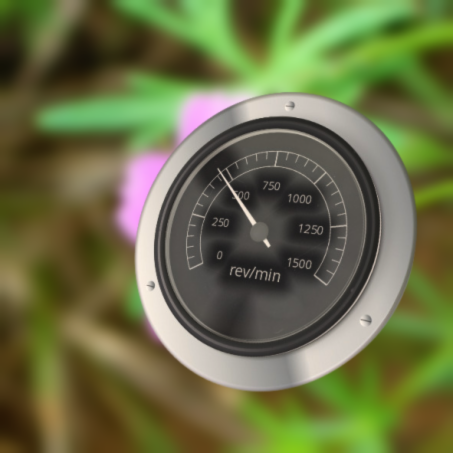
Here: 475 (rpm)
